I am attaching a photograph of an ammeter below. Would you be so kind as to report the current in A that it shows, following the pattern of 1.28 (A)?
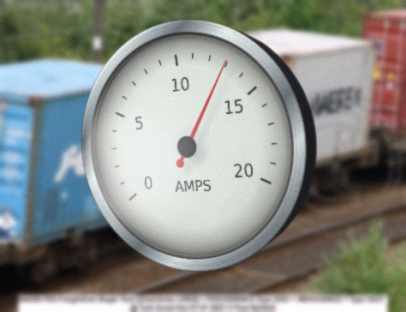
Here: 13 (A)
